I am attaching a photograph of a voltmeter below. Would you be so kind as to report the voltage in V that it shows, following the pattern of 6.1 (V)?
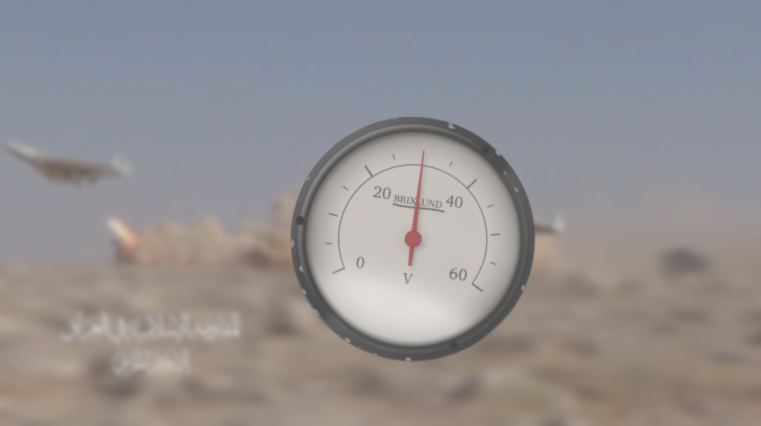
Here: 30 (V)
